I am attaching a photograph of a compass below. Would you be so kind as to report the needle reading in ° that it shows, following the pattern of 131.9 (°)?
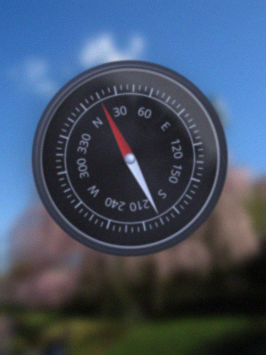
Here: 15 (°)
